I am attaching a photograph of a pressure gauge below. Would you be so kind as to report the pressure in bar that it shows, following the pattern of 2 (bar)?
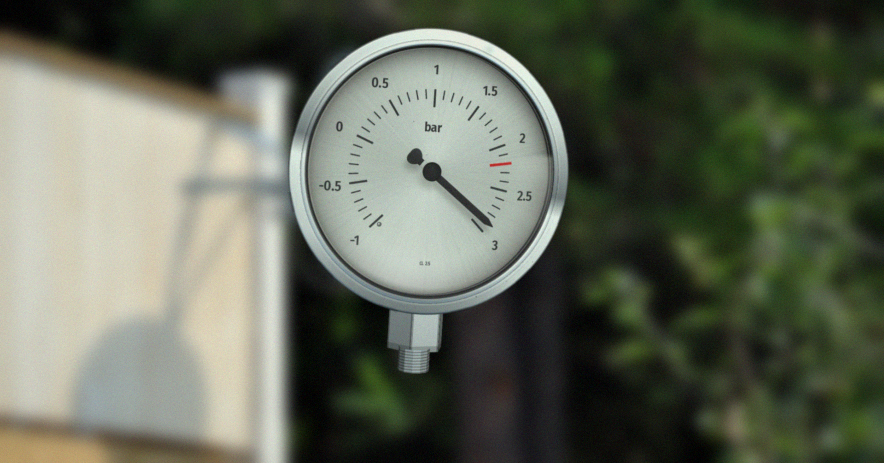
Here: 2.9 (bar)
